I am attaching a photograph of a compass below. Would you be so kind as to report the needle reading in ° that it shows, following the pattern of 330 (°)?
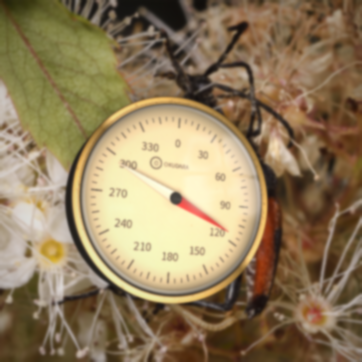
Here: 115 (°)
